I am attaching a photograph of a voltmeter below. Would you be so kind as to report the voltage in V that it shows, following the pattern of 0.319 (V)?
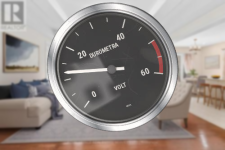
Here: 12.5 (V)
